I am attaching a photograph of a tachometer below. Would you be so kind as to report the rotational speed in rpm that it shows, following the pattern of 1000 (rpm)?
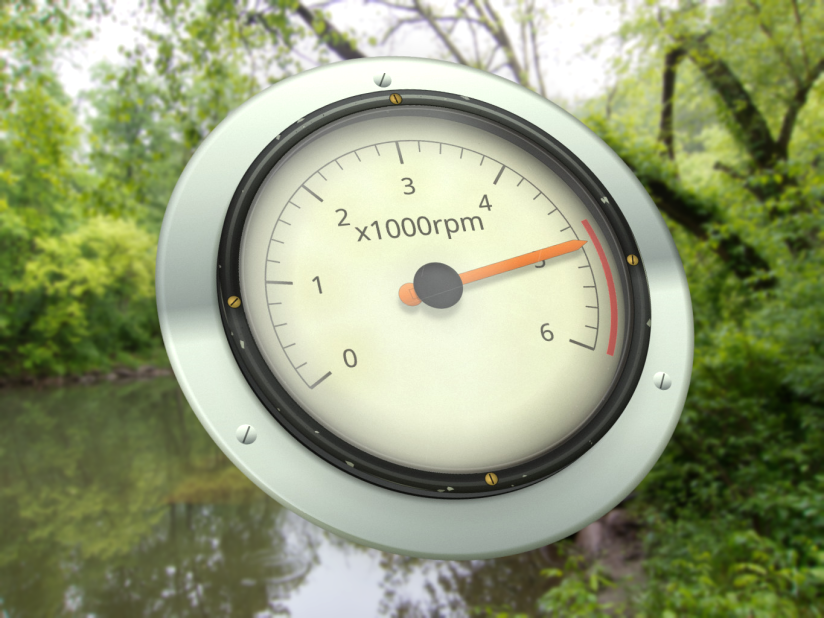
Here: 5000 (rpm)
